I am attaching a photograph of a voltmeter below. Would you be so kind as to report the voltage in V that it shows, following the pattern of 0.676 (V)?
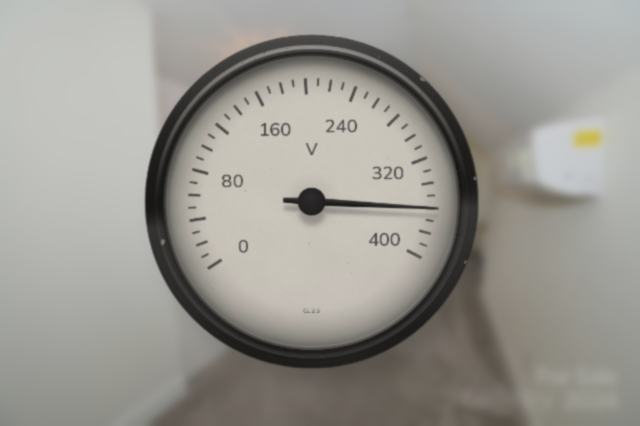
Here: 360 (V)
